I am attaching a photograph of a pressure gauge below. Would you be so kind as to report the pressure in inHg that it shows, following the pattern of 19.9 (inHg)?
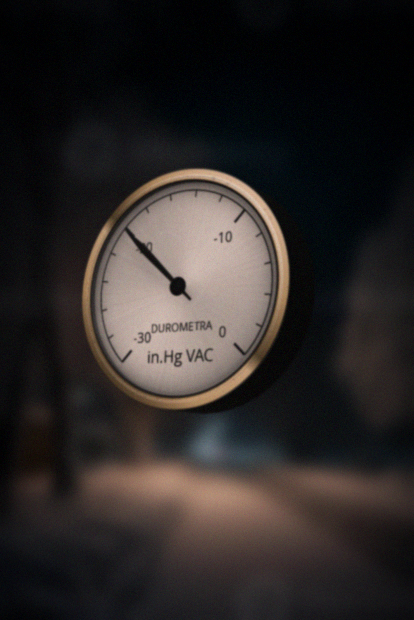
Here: -20 (inHg)
